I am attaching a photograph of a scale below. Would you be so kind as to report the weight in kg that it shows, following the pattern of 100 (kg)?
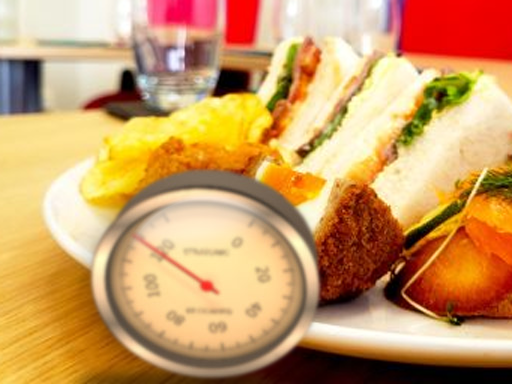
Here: 120 (kg)
